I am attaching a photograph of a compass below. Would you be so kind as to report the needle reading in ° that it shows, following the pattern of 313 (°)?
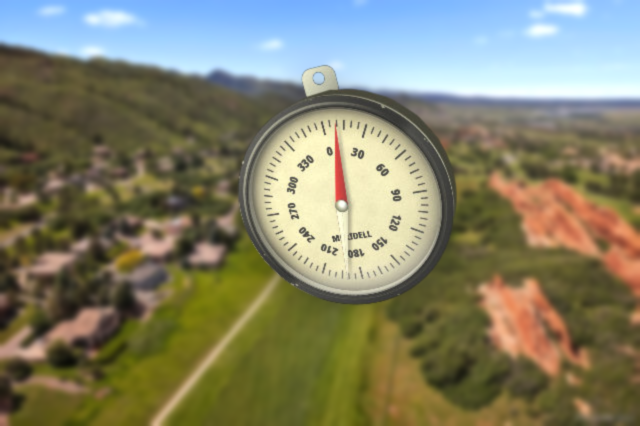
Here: 10 (°)
